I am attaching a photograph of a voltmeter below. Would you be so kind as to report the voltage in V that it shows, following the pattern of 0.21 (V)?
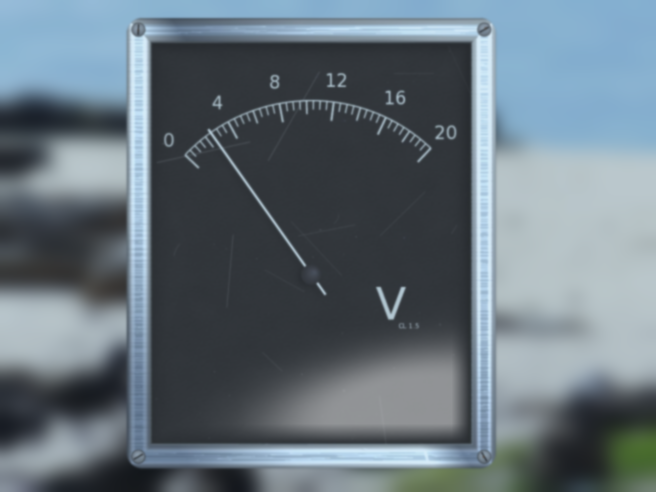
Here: 2.5 (V)
